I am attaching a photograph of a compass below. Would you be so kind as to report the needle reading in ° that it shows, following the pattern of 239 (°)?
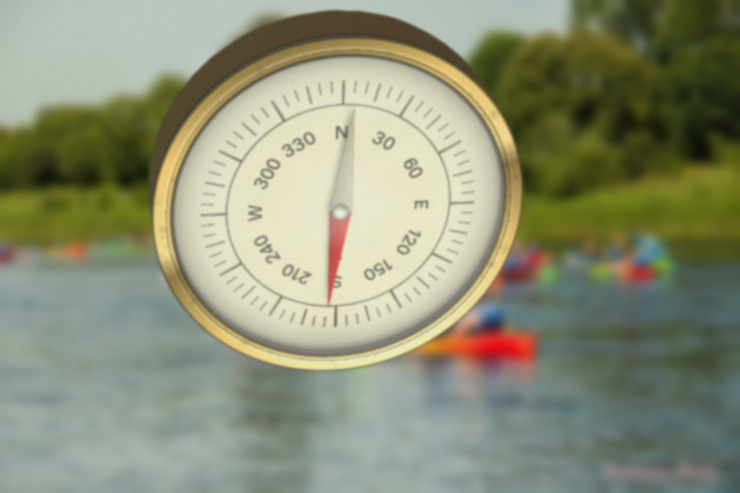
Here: 185 (°)
